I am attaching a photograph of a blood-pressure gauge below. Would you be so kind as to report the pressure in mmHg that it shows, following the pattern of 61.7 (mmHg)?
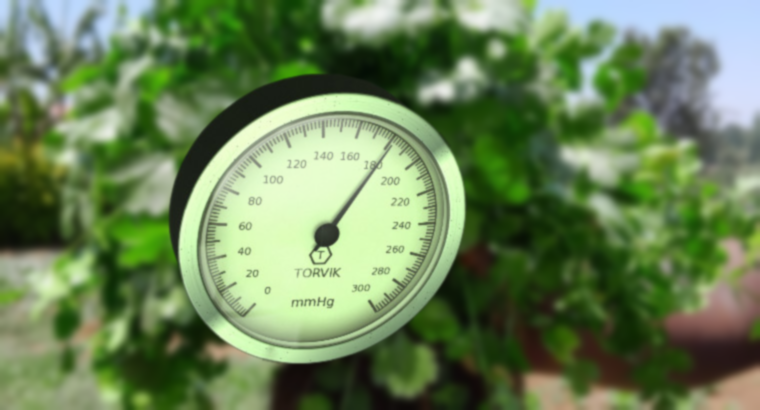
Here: 180 (mmHg)
